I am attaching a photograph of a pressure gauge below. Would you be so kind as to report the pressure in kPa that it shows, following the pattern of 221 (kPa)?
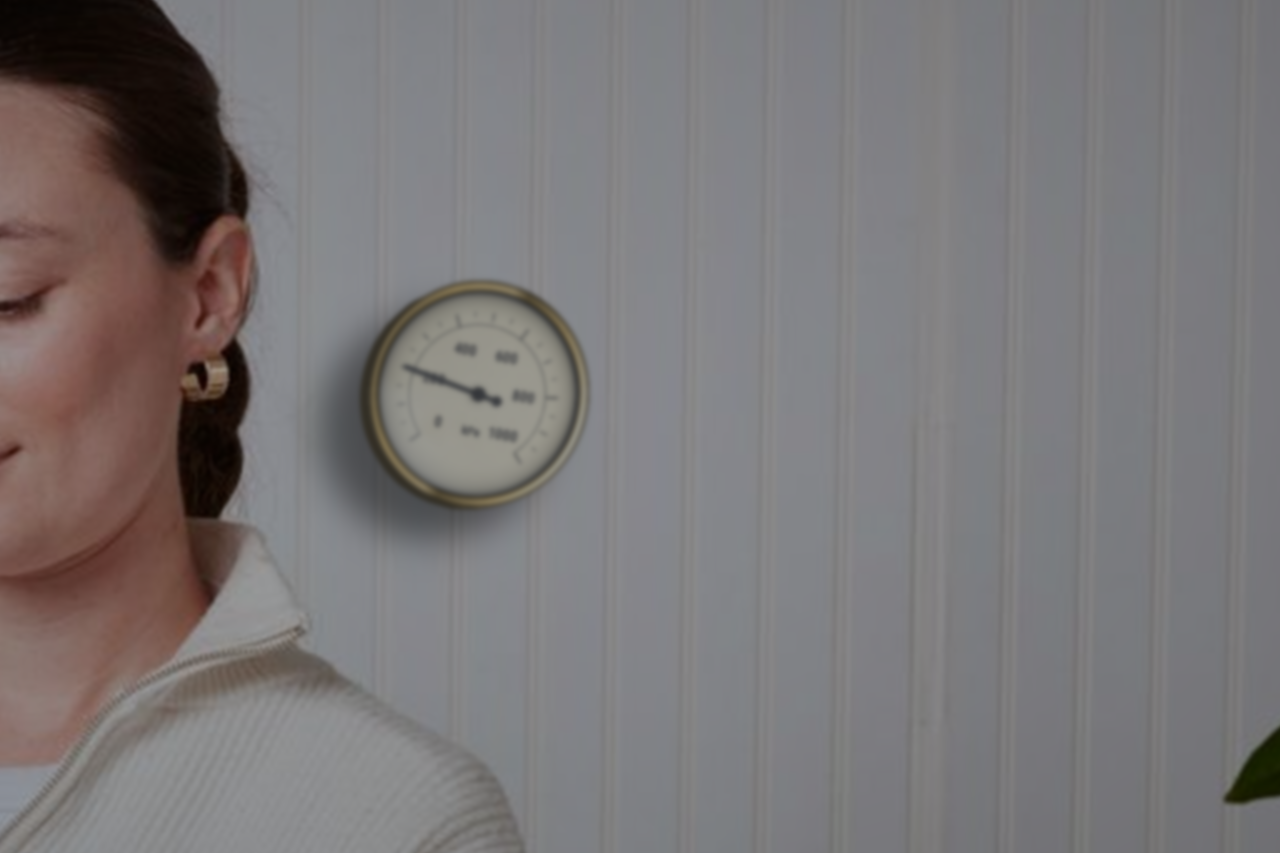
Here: 200 (kPa)
